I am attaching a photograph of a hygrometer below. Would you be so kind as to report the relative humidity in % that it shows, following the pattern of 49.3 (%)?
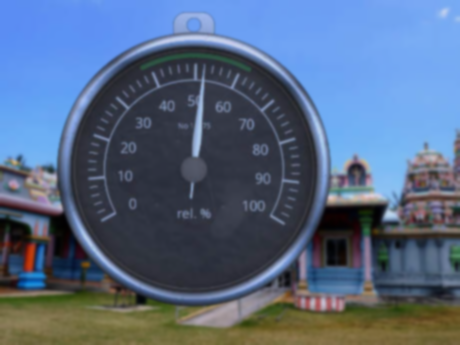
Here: 52 (%)
